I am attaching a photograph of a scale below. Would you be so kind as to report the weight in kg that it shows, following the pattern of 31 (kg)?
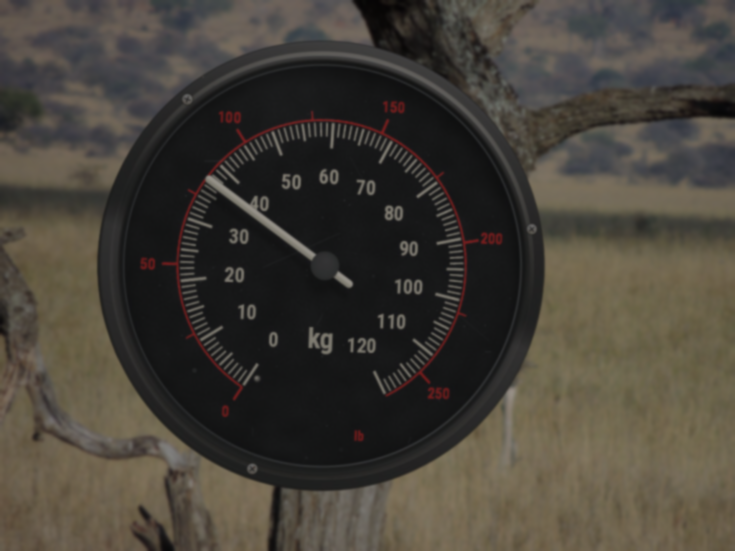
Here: 37 (kg)
